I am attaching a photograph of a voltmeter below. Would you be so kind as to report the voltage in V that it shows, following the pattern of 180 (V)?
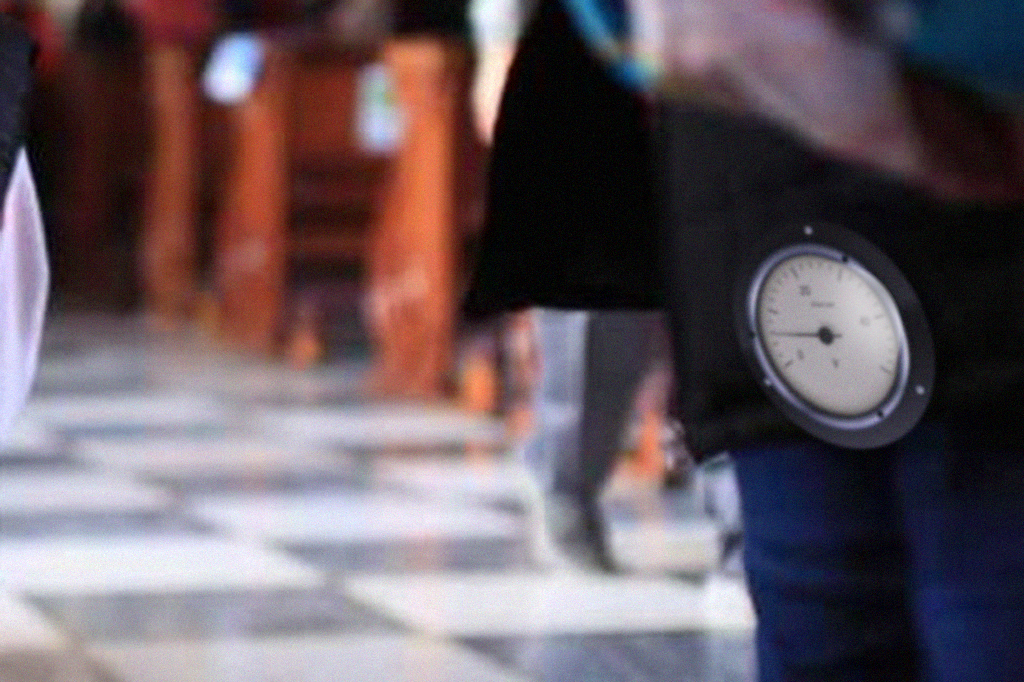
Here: 6 (V)
